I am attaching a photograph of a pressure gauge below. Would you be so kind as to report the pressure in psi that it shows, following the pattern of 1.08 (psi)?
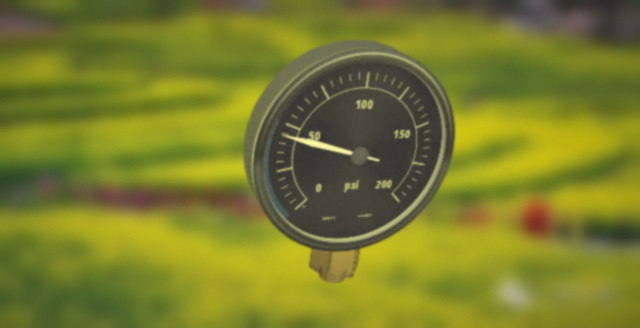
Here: 45 (psi)
